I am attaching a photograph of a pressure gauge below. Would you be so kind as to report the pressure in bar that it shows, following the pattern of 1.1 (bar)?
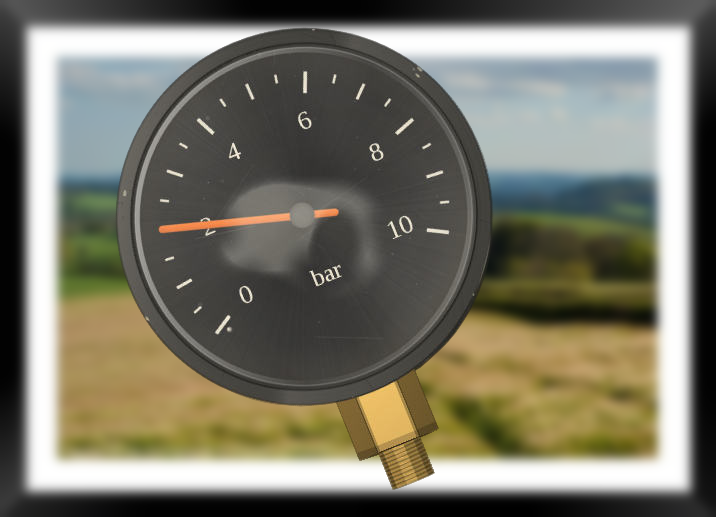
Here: 2 (bar)
